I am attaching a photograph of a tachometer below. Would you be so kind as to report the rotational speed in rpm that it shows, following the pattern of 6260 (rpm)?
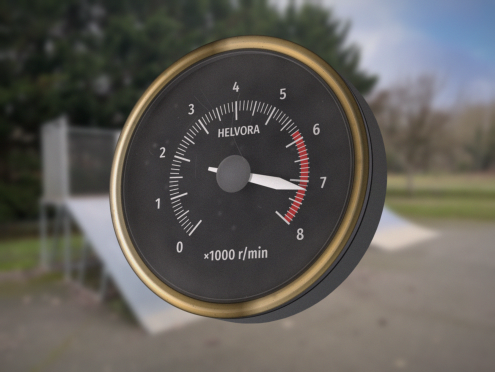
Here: 7200 (rpm)
